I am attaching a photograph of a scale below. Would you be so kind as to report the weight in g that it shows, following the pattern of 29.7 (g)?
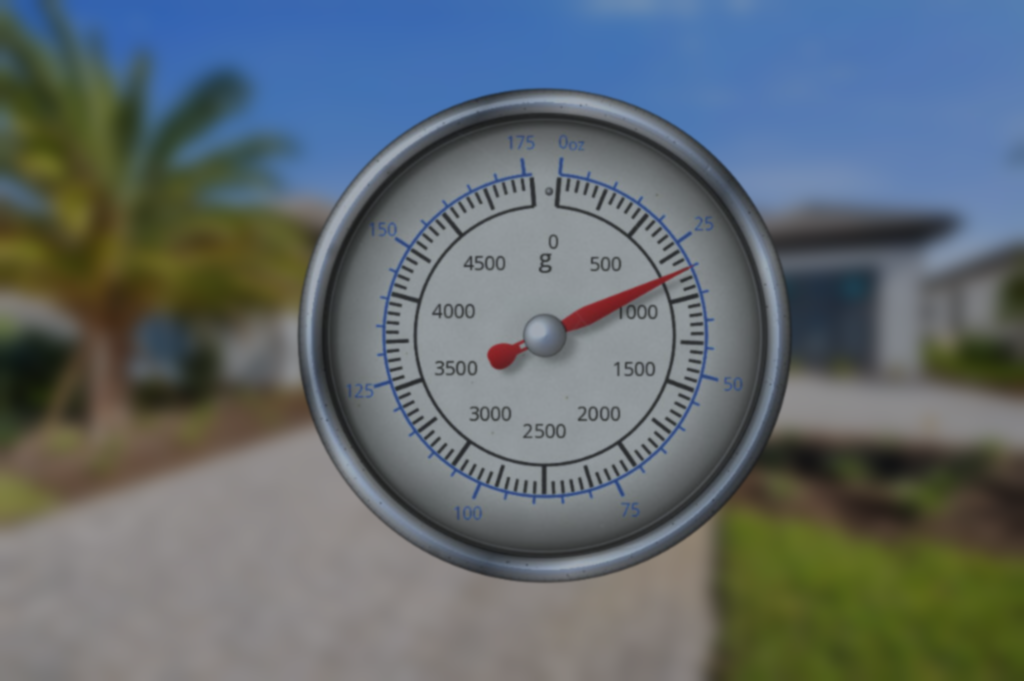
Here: 850 (g)
